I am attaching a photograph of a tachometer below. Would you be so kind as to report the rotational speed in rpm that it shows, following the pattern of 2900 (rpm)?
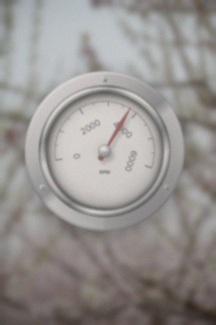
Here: 3750 (rpm)
